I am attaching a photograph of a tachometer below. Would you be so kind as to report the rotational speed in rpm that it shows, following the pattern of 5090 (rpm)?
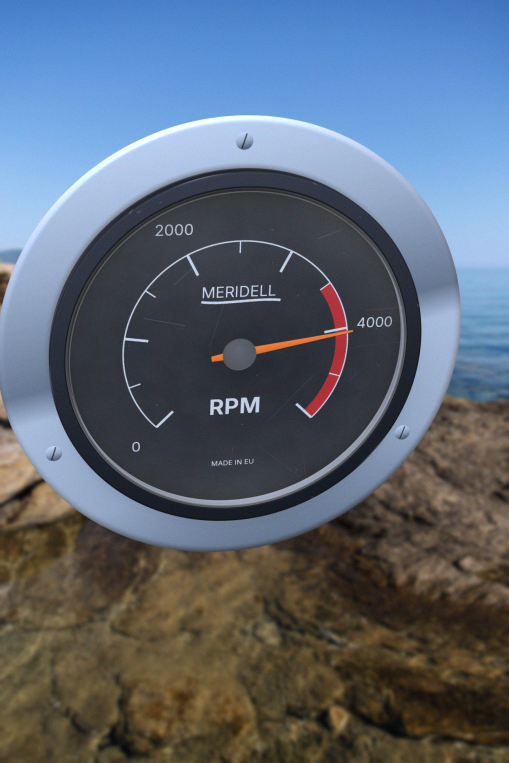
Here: 4000 (rpm)
